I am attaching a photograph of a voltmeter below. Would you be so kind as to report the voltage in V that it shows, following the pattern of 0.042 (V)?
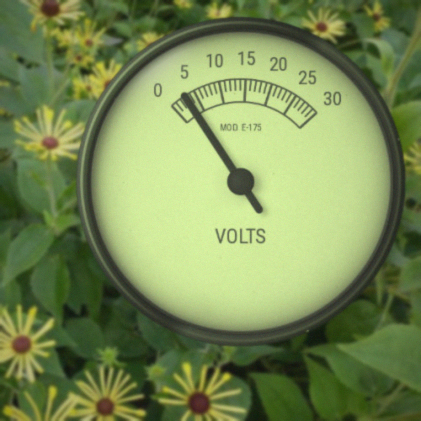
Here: 3 (V)
